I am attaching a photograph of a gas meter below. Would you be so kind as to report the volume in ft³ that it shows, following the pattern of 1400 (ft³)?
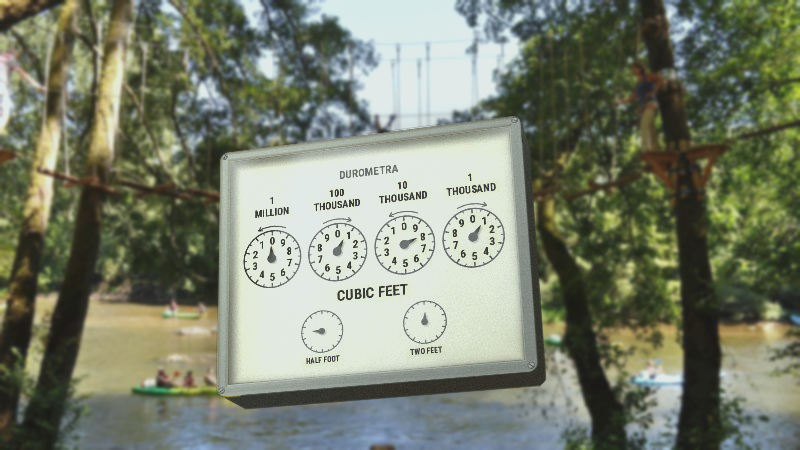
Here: 8100 (ft³)
